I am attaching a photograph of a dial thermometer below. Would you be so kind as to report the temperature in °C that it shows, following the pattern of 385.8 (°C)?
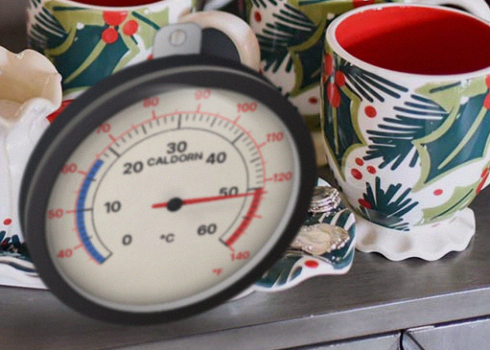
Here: 50 (°C)
